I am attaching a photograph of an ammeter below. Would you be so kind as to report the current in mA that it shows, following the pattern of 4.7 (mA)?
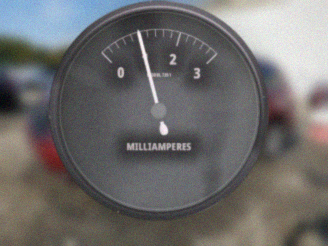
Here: 1 (mA)
